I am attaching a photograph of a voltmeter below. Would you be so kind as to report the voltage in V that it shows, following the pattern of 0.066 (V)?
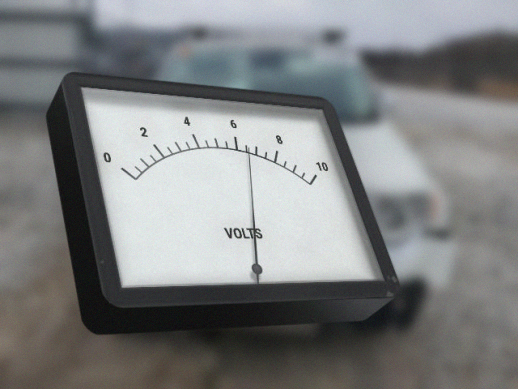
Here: 6.5 (V)
